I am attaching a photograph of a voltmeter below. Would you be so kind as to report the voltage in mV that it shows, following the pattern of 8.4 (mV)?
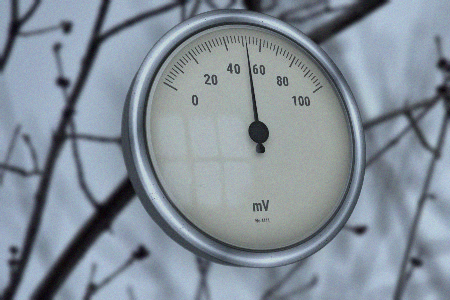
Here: 50 (mV)
